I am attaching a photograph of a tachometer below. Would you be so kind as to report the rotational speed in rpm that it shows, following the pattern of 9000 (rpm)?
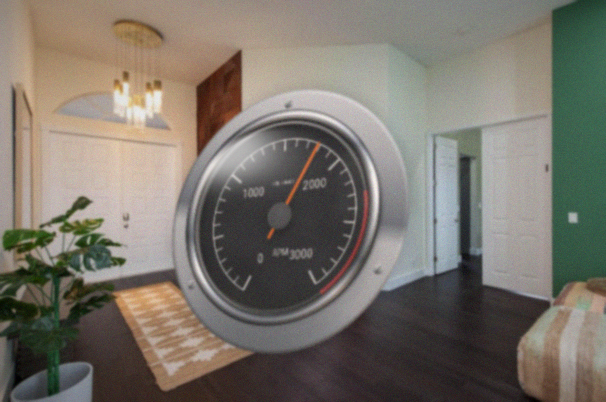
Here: 1800 (rpm)
